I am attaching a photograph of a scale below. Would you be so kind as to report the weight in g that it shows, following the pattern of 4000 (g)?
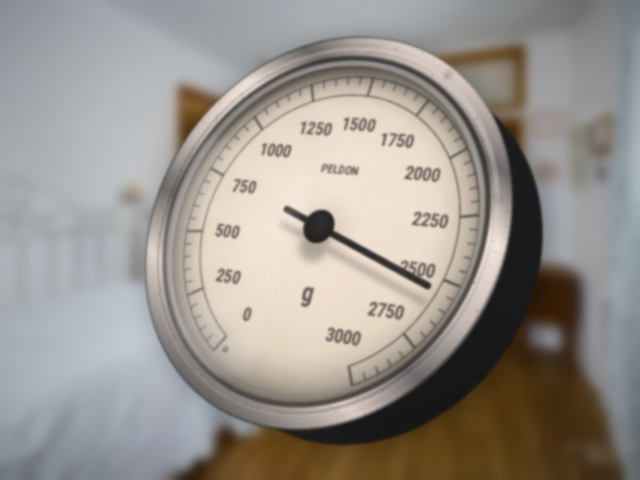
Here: 2550 (g)
